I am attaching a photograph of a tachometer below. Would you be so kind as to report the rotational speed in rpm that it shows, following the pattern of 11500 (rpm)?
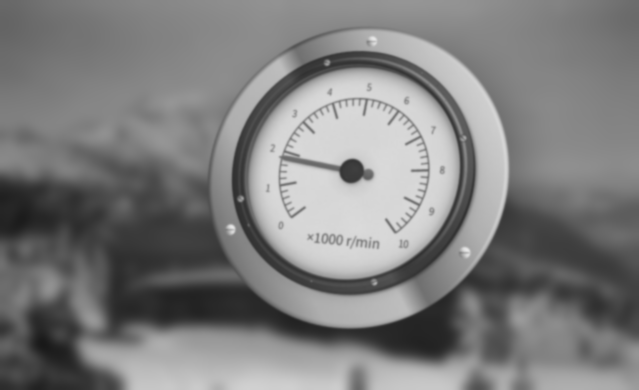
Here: 1800 (rpm)
